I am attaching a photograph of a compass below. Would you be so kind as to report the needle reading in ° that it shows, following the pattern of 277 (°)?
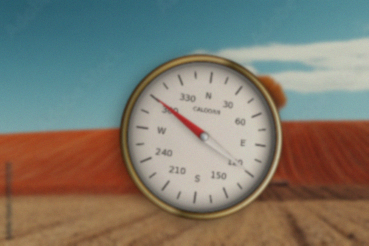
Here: 300 (°)
